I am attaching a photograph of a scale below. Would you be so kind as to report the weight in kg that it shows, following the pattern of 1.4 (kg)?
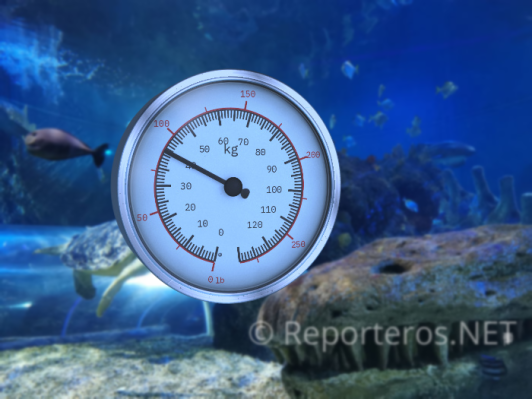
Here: 40 (kg)
